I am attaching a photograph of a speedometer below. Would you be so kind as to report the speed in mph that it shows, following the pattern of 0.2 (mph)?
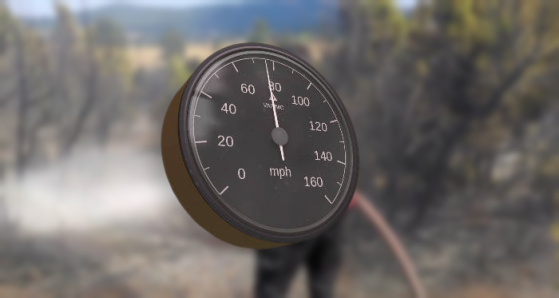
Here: 75 (mph)
